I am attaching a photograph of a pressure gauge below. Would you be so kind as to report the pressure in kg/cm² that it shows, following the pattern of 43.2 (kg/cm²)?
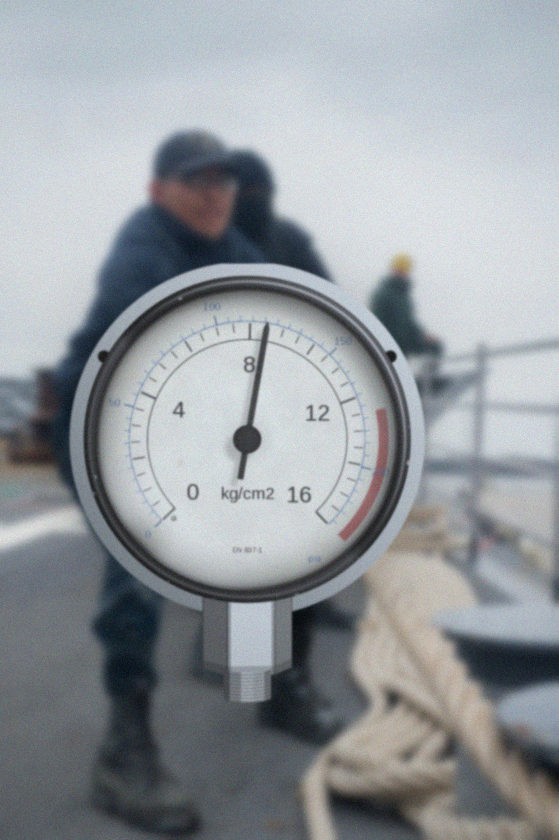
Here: 8.5 (kg/cm²)
